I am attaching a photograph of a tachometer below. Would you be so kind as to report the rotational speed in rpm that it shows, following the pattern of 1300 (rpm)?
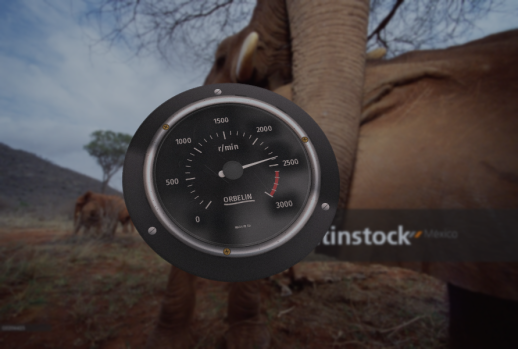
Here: 2400 (rpm)
